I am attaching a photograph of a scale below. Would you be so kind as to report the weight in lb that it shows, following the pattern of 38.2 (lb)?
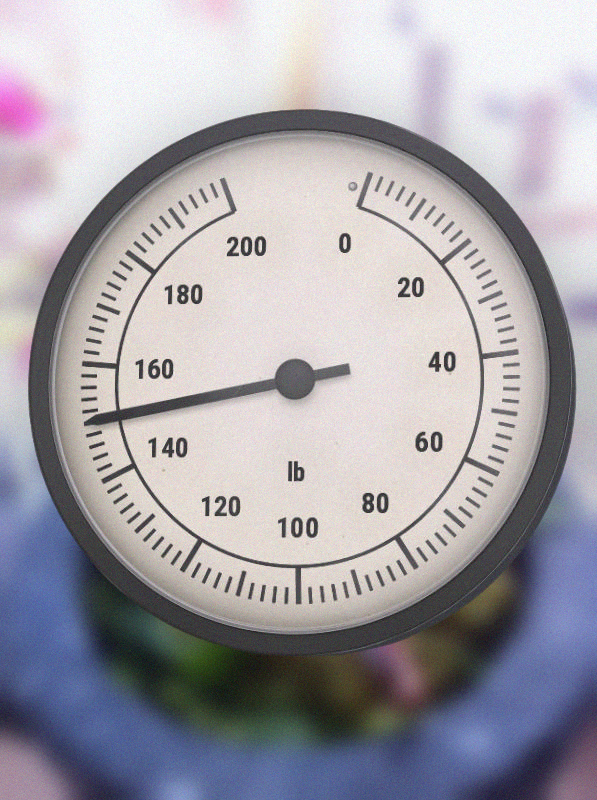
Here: 150 (lb)
